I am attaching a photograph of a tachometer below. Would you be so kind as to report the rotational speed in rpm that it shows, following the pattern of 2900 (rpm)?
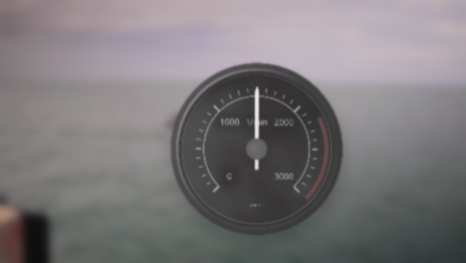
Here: 1500 (rpm)
